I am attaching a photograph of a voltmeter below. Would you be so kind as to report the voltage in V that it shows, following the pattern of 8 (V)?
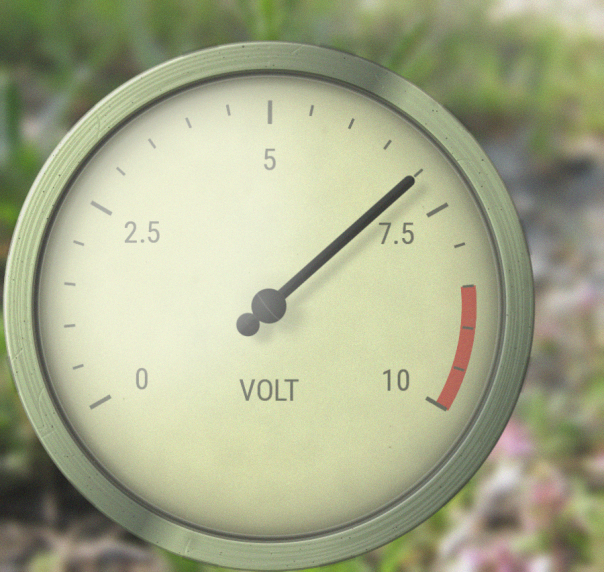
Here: 7 (V)
